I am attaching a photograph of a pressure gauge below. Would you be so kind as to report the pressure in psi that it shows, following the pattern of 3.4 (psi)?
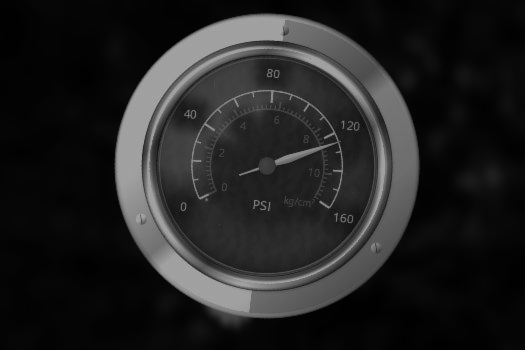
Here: 125 (psi)
